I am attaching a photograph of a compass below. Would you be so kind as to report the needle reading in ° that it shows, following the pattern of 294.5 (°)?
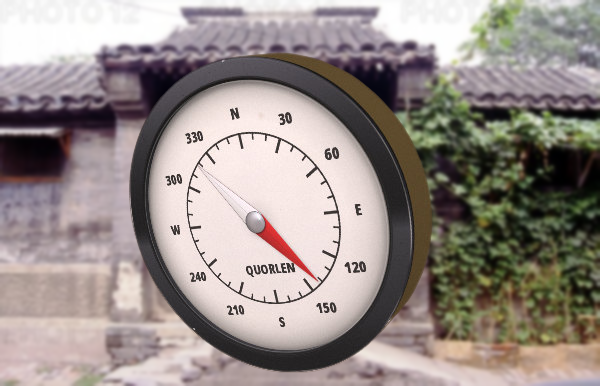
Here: 140 (°)
